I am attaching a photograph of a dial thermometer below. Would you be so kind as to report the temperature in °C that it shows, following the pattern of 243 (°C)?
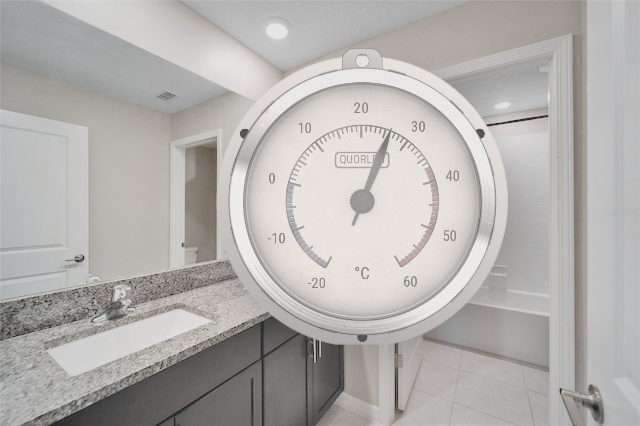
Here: 26 (°C)
